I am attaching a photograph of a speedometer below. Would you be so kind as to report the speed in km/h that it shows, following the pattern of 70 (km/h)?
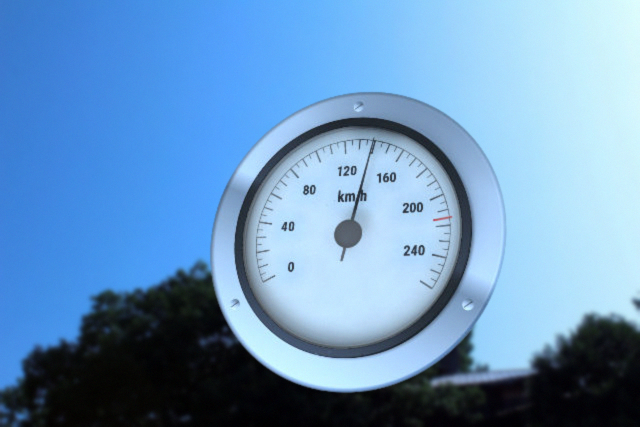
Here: 140 (km/h)
